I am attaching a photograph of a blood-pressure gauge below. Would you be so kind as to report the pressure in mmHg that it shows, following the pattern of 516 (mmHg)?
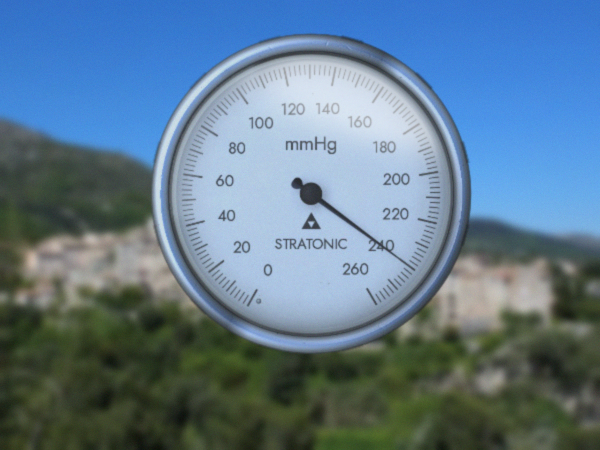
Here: 240 (mmHg)
